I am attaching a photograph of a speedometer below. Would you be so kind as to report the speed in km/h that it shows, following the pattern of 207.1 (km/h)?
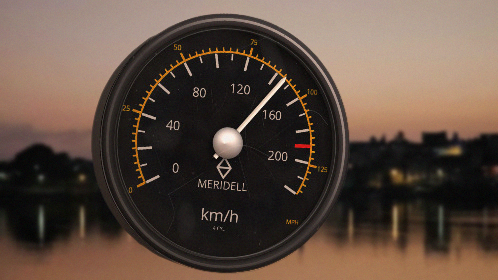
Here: 145 (km/h)
